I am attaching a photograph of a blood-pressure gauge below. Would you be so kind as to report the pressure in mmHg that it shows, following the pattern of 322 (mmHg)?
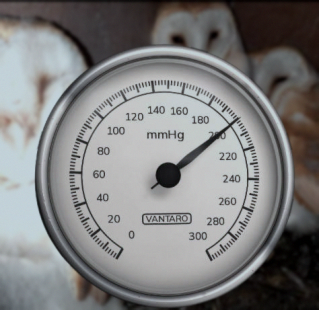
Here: 200 (mmHg)
